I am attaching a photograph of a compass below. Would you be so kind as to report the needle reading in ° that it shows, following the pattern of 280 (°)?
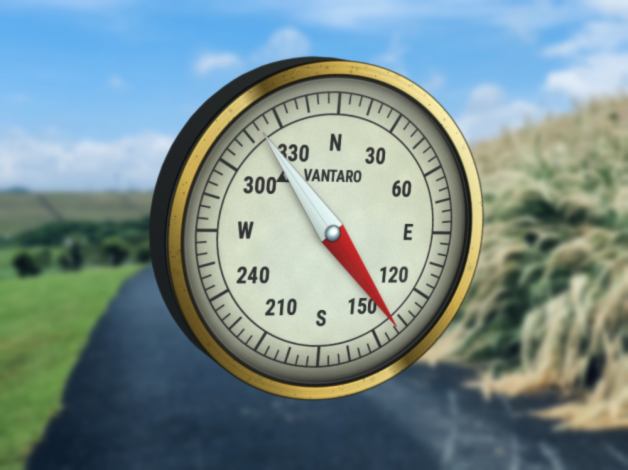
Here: 140 (°)
